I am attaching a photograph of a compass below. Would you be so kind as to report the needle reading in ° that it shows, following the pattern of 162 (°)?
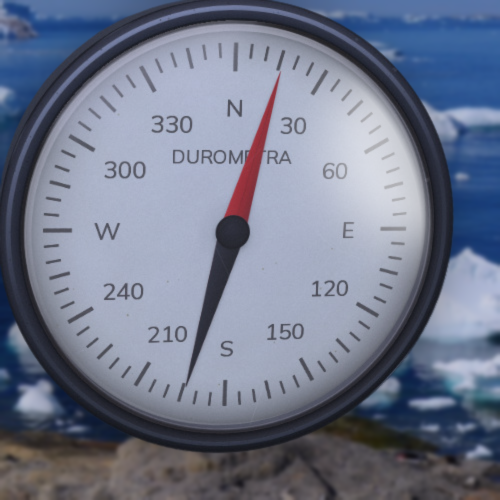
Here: 15 (°)
